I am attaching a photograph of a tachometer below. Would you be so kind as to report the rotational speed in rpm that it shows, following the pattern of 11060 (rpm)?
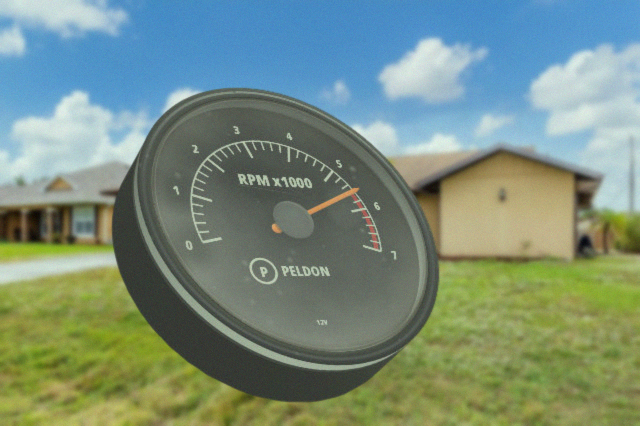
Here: 5600 (rpm)
